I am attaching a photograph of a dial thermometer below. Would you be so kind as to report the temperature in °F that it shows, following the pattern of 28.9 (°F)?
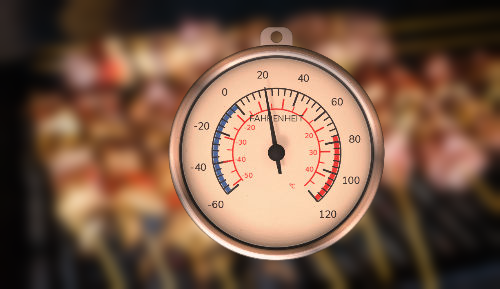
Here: 20 (°F)
